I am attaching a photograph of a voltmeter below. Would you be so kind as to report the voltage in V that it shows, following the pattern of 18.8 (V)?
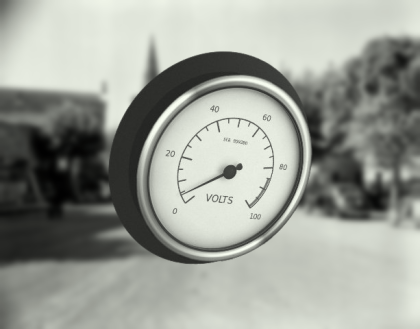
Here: 5 (V)
